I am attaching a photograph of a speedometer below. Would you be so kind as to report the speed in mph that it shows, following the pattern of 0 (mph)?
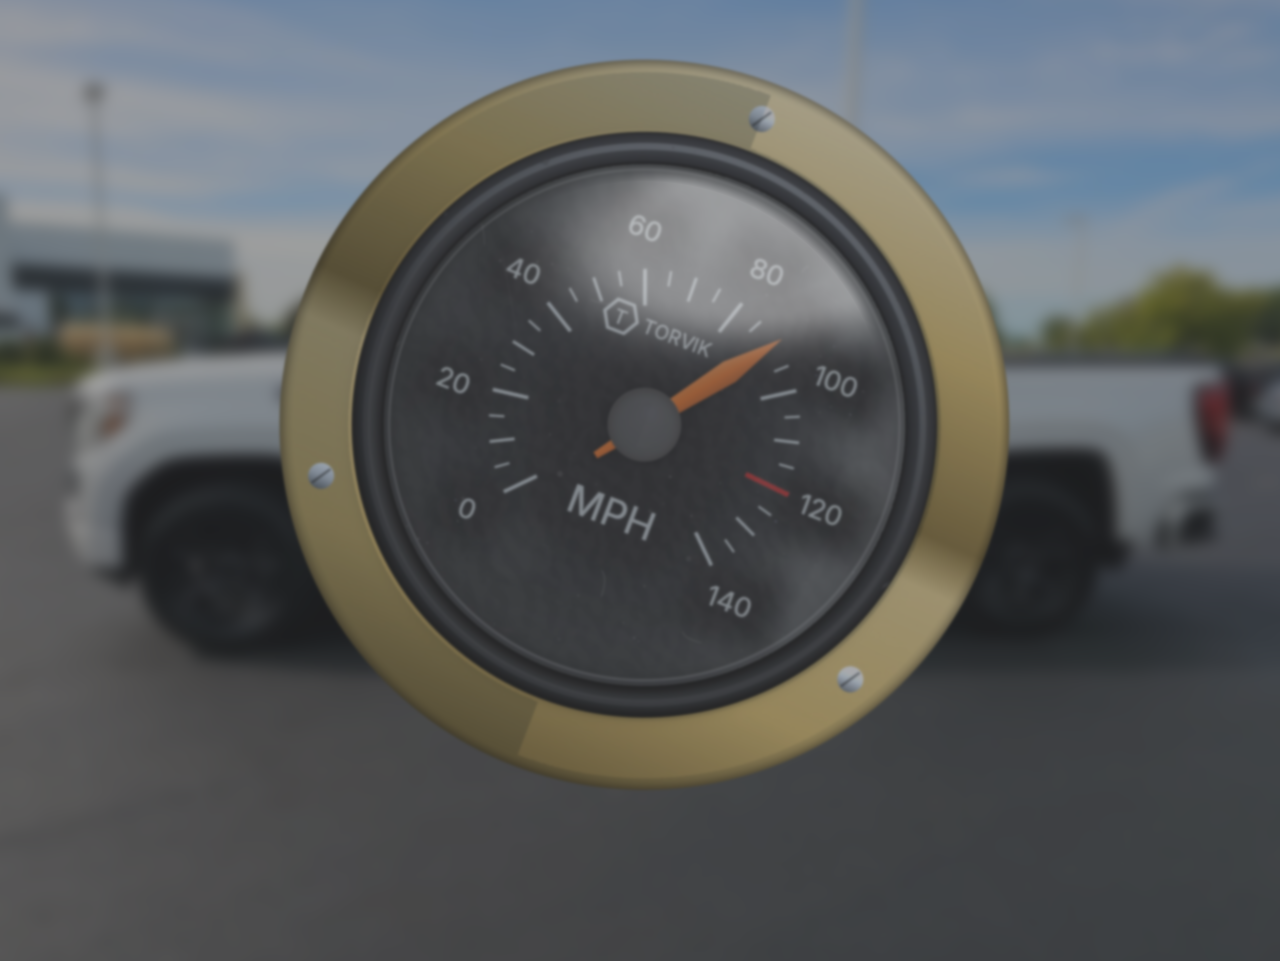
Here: 90 (mph)
